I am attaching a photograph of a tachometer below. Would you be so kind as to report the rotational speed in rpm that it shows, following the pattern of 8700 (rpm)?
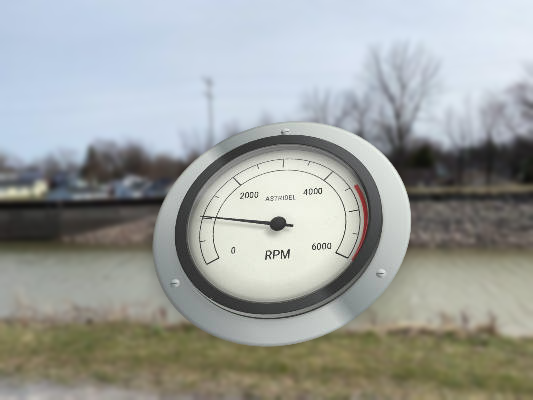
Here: 1000 (rpm)
